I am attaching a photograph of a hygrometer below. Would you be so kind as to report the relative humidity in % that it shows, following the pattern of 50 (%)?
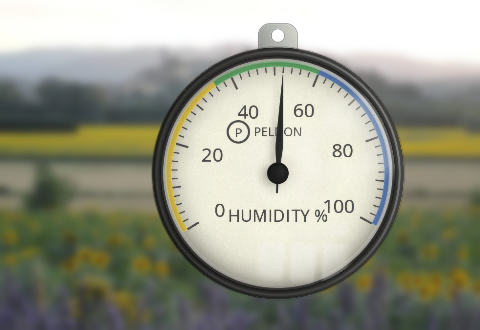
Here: 52 (%)
